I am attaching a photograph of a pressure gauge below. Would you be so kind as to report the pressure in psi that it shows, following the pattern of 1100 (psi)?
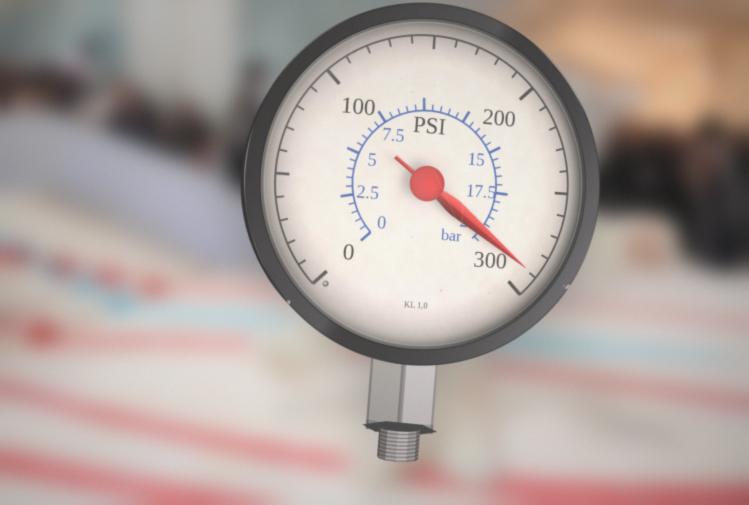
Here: 290 (psi)
